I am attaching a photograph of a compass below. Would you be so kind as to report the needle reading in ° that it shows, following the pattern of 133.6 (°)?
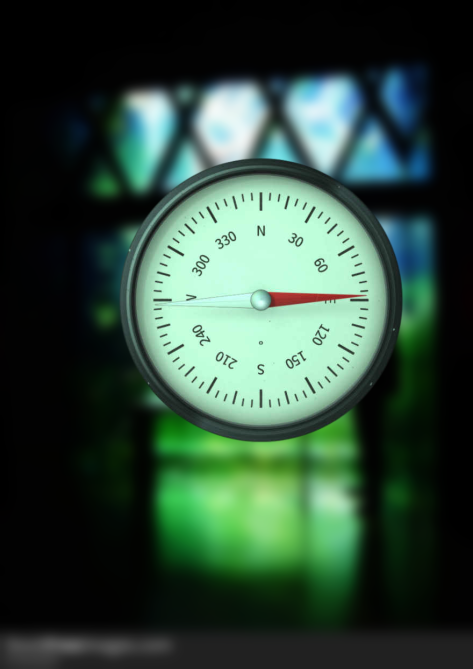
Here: 87.5 (°)
